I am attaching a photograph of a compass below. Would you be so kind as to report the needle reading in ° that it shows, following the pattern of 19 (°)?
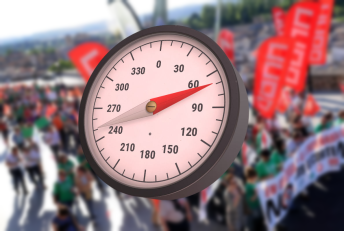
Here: 70 (°)
